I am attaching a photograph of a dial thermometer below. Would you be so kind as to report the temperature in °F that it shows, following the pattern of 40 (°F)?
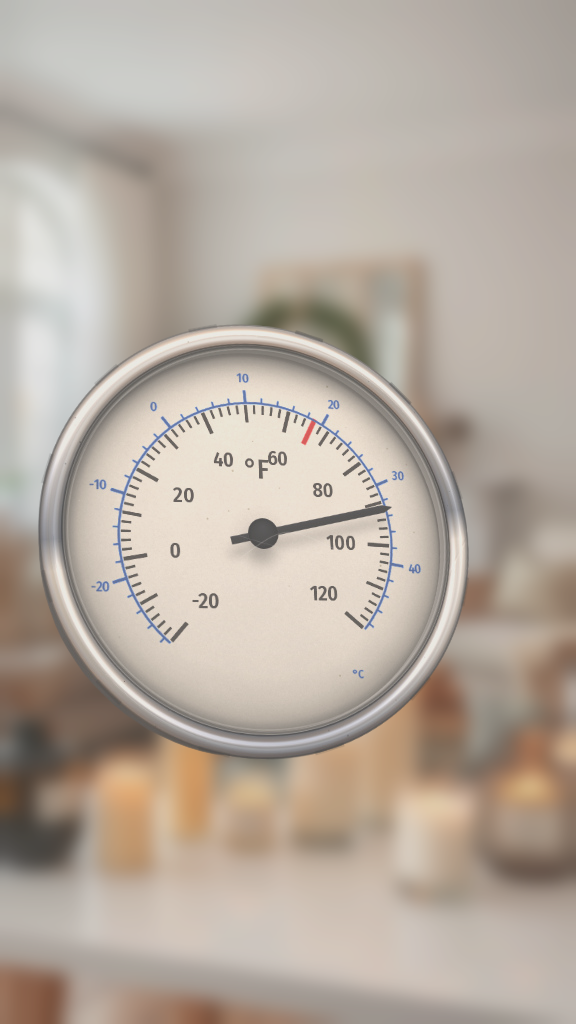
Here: 92 (°F)
